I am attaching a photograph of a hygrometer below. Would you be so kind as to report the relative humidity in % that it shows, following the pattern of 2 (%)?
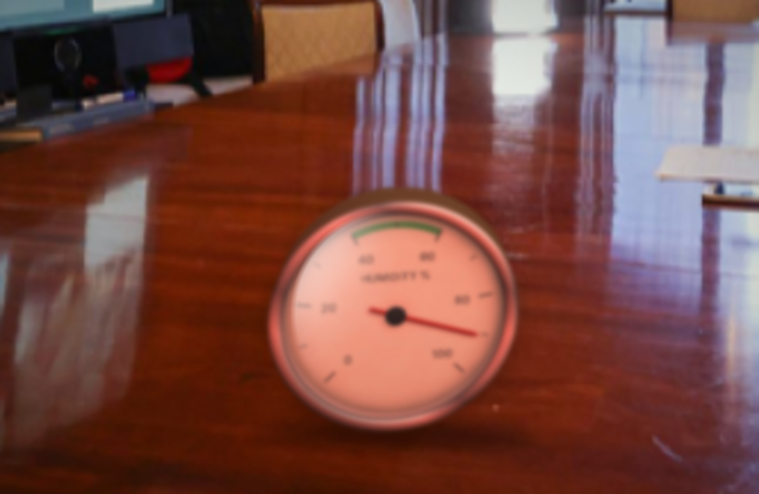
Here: 90 (%)
